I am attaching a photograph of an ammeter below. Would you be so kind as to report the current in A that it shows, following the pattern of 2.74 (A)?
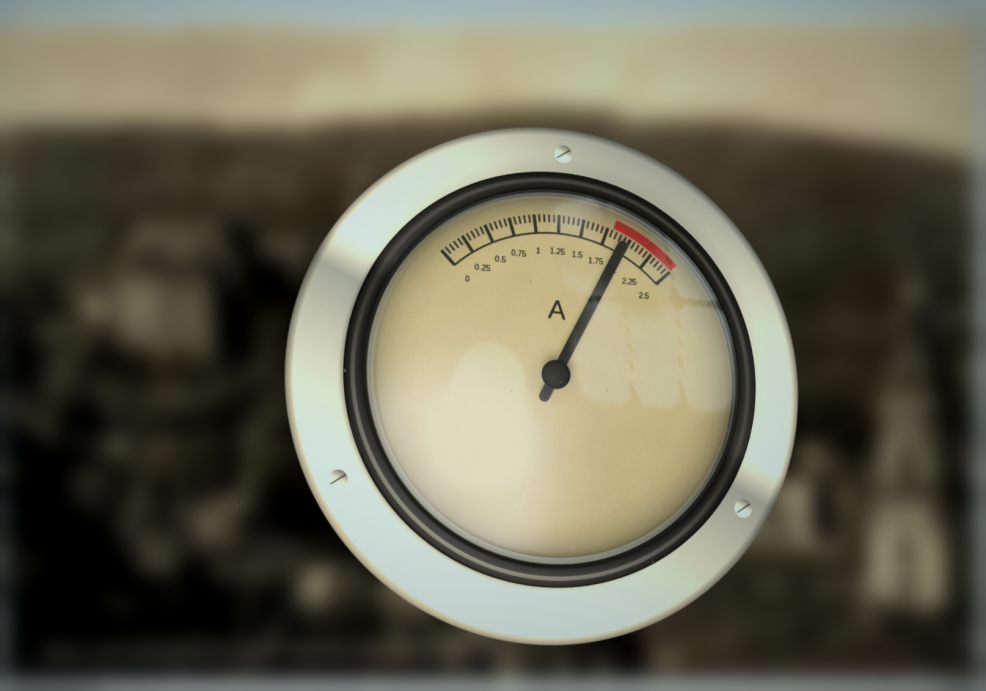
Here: 1.95 (A)
